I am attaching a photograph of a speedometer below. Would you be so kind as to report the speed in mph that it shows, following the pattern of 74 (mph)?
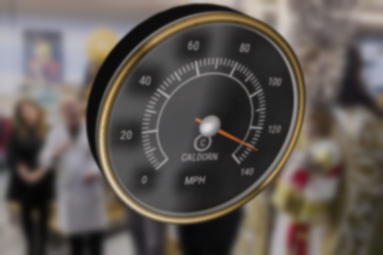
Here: 130 (mph)
